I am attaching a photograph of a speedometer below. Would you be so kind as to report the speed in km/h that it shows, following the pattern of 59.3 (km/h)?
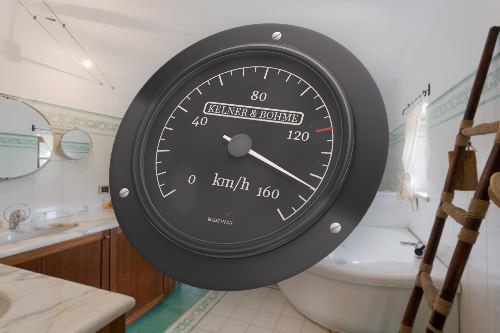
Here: 145 (km/h)
